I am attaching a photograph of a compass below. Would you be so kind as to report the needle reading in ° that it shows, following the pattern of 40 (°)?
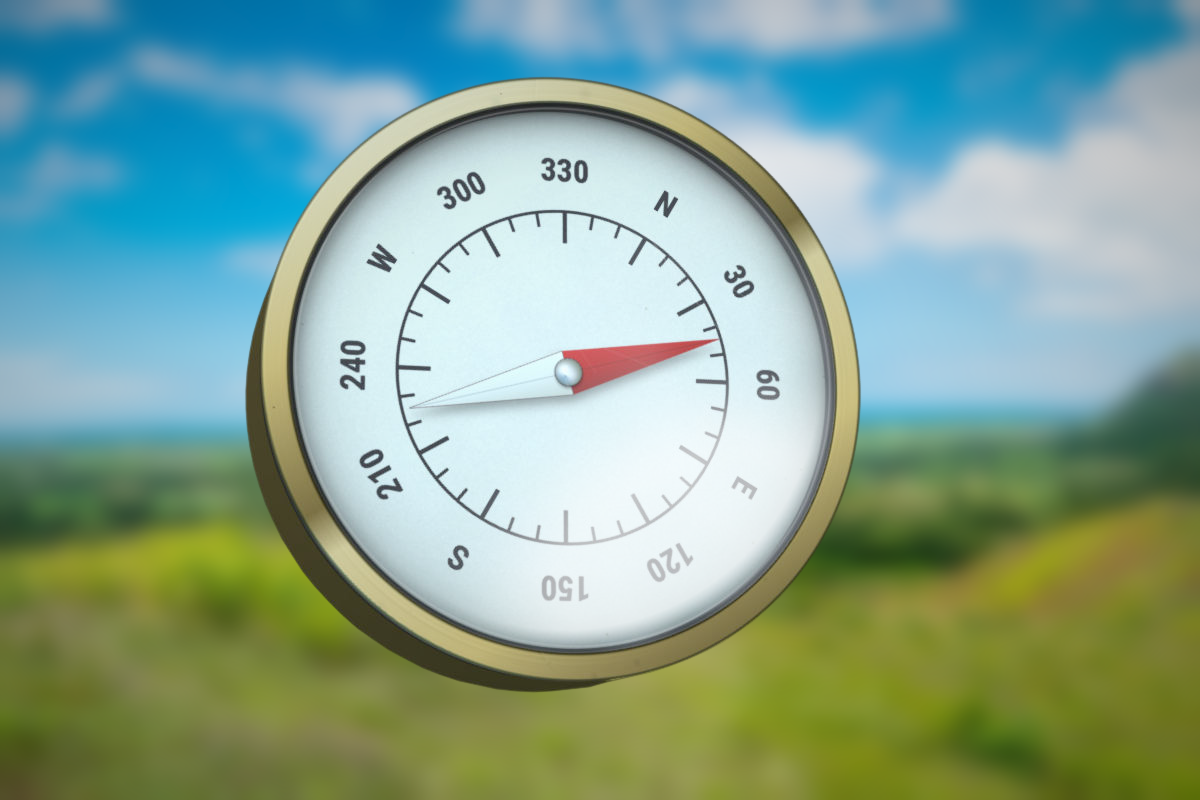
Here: 45 (°)
